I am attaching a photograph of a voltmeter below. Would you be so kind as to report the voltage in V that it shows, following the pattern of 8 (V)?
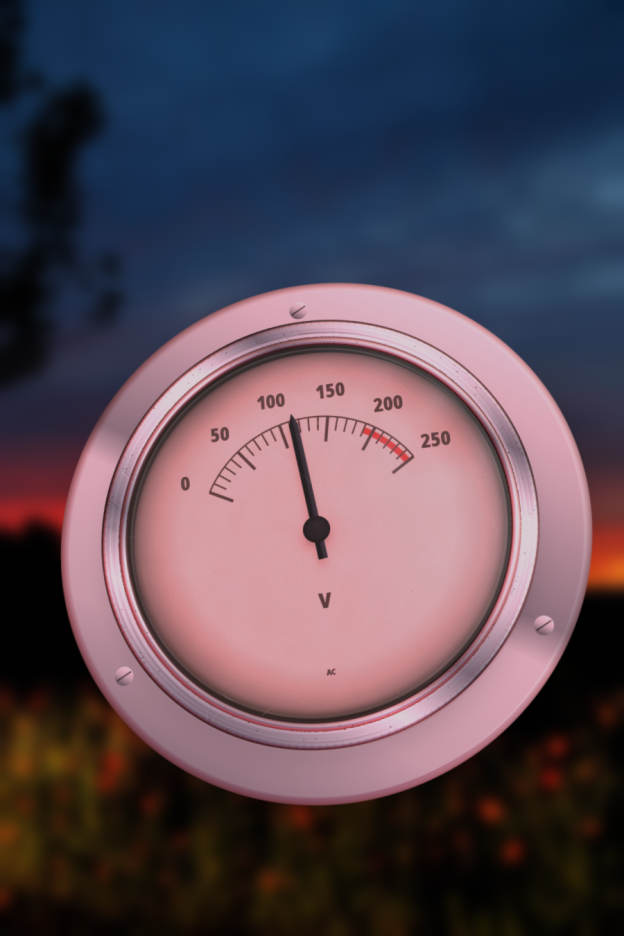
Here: 115 (V)
